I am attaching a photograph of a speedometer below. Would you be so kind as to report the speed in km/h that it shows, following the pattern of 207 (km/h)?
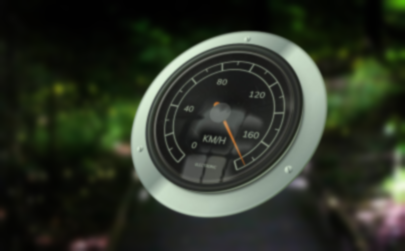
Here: 175 (km/h)
